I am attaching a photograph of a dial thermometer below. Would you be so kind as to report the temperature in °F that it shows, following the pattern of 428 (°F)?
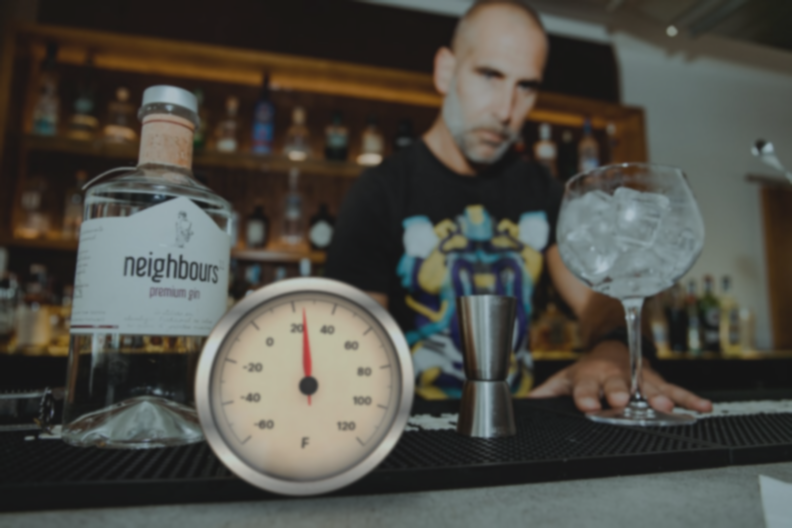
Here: 25 (°F)
